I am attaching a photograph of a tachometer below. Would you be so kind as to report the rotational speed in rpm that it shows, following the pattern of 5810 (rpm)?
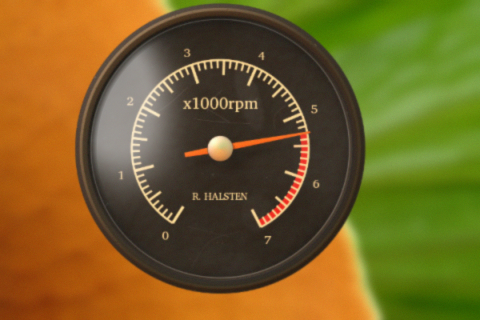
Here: 5300 (rpm)
